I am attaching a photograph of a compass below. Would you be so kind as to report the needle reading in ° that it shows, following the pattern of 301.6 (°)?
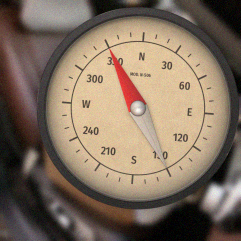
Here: 330 (°)
